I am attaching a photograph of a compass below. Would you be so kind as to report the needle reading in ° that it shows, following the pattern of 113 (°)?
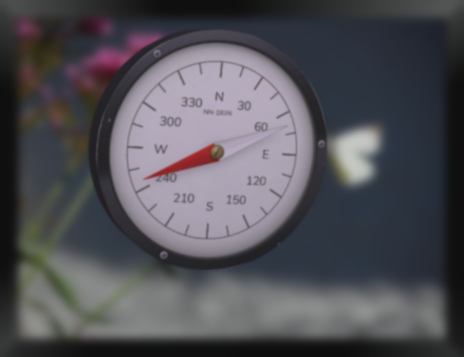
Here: 247.5 (°)
